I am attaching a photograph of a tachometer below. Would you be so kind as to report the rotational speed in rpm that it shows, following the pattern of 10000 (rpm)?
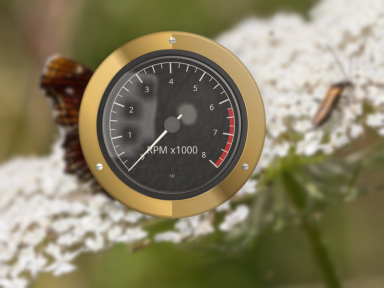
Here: 0 (rpm)
